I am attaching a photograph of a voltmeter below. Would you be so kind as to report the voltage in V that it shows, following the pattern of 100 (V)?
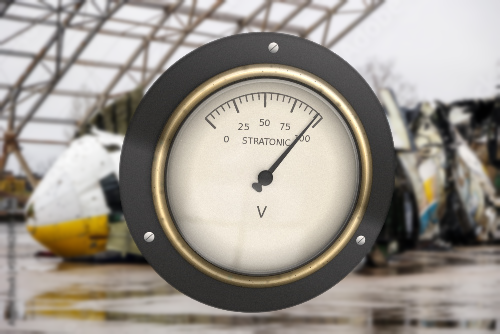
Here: 95 (V)
